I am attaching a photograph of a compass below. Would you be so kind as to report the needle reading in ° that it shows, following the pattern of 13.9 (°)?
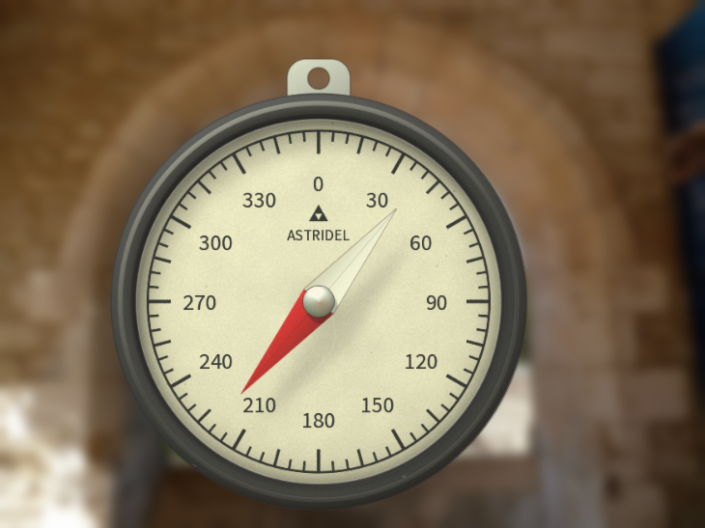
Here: 220 (°)
